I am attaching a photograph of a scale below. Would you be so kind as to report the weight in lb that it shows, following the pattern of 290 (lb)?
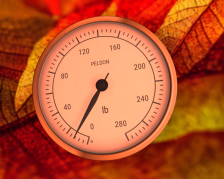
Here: 12 (lb)
